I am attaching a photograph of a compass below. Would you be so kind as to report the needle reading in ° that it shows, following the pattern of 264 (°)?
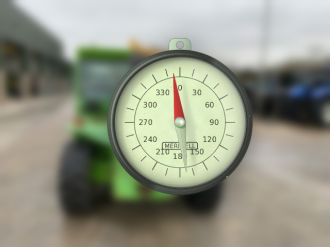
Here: 352.5 (°)
